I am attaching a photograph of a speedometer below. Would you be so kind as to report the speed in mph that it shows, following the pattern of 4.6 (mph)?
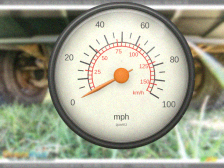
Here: 0 (mph)
